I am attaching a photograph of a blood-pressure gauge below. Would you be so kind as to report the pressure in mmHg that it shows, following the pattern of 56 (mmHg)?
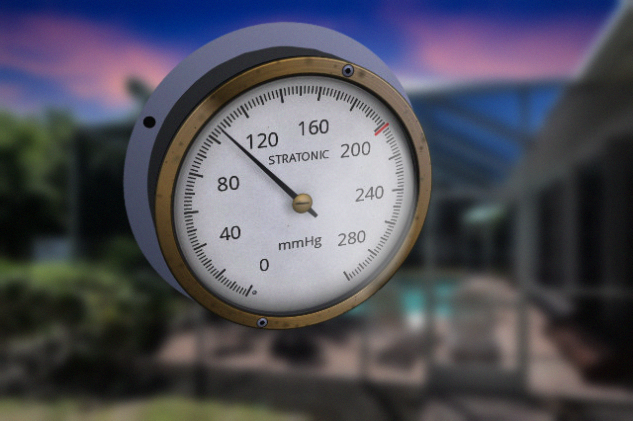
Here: 106 (mmHg)
